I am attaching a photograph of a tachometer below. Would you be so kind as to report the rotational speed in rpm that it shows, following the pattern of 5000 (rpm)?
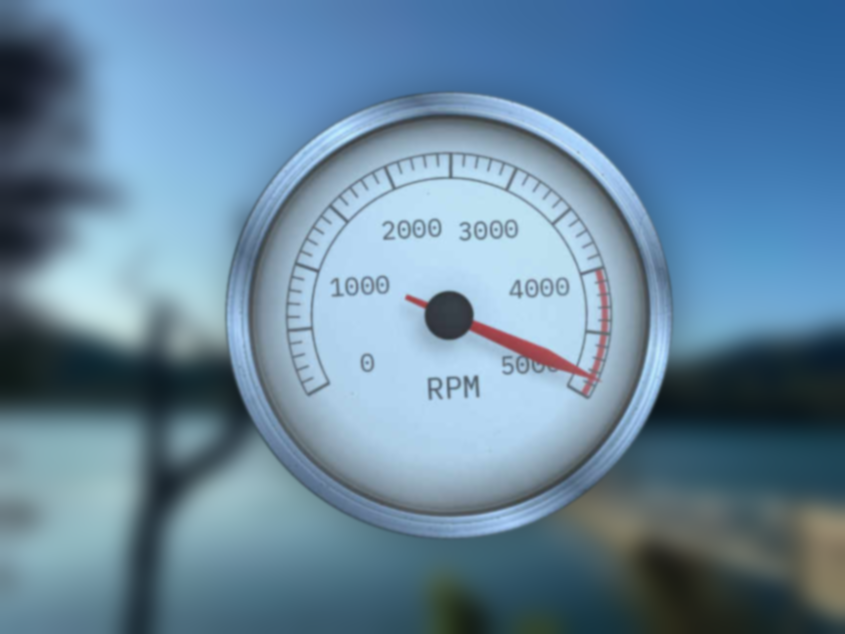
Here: 4850 (rpm)
